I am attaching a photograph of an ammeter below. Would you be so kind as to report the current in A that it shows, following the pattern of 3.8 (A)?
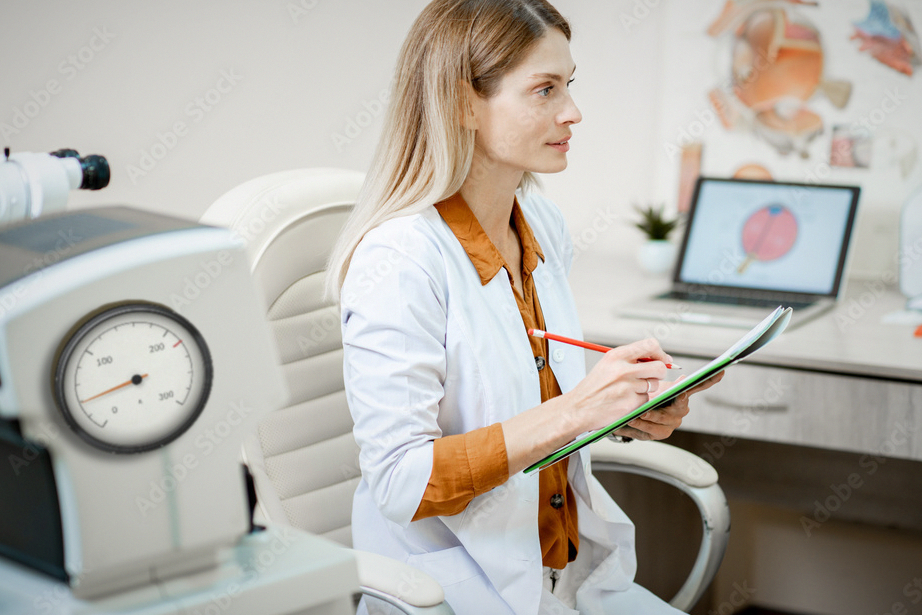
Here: 40 (A)
